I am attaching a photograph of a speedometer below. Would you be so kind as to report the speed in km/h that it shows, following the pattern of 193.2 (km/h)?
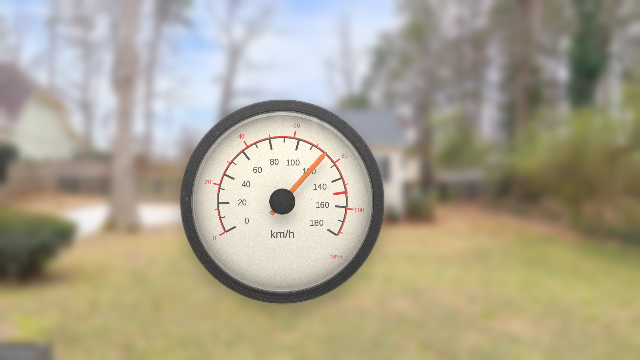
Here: 120 (km/h)
